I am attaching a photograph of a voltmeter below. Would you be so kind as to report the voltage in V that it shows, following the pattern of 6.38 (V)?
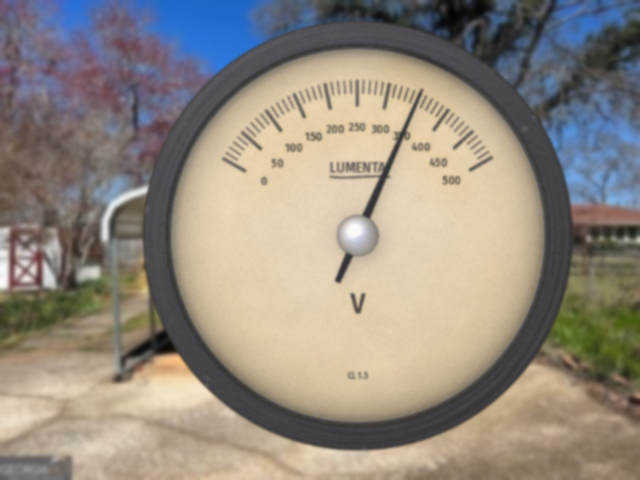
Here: 350 (V)
